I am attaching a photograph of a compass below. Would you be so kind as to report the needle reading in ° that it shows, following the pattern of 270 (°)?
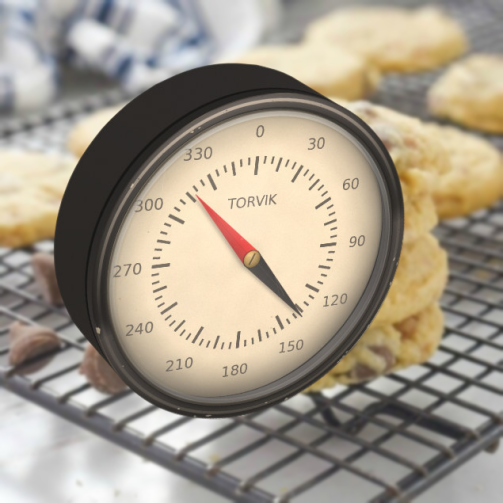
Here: 317.5 (°)
